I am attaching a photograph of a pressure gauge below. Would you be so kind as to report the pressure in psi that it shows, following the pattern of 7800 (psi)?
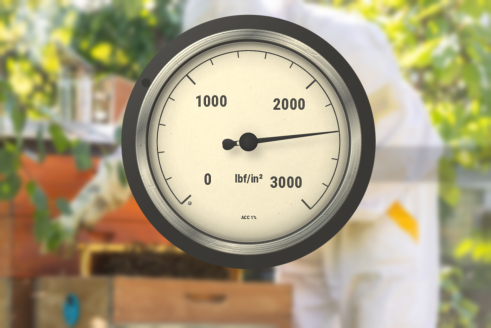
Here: 2400 (psi)
